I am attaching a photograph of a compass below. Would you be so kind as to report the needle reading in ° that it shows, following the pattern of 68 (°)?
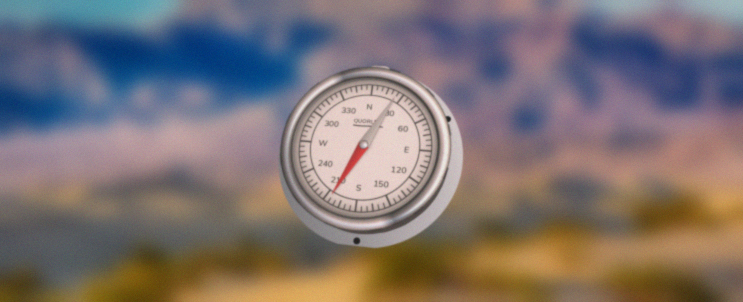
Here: 205 (°)
